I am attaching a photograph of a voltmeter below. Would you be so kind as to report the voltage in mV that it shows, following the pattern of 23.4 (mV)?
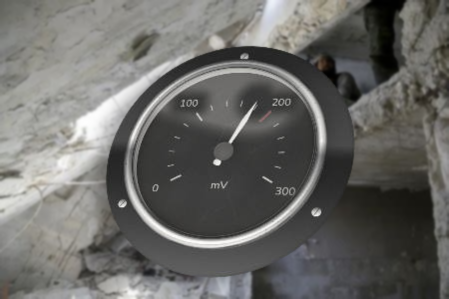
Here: 180 (mV)
